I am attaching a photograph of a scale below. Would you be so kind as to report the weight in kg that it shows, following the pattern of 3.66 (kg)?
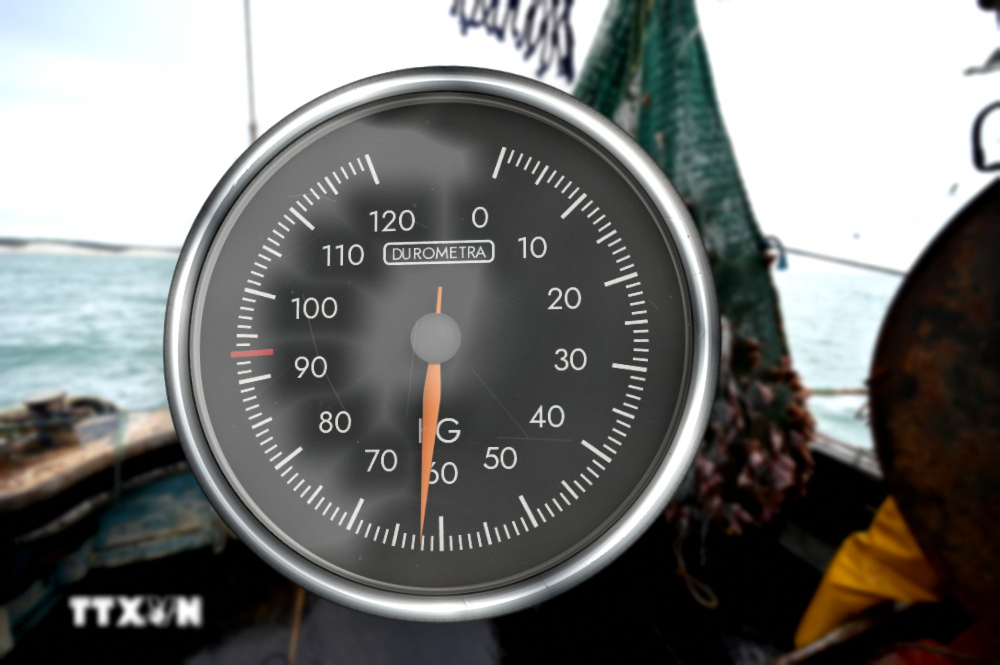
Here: 62 (kg)
